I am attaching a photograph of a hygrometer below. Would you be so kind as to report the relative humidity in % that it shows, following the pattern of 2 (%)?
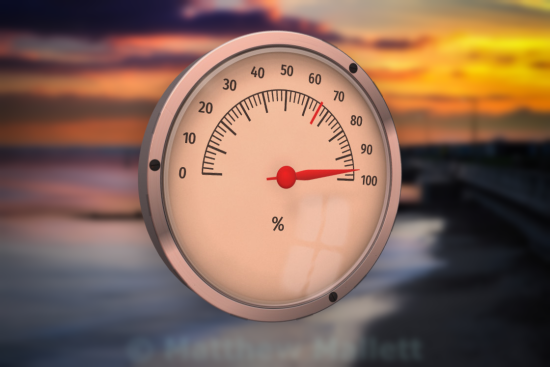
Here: 96 (%)
